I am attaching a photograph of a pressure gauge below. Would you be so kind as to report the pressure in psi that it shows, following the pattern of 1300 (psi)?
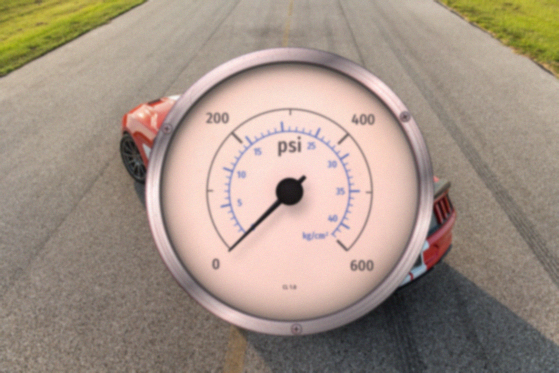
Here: 0 (psi)
